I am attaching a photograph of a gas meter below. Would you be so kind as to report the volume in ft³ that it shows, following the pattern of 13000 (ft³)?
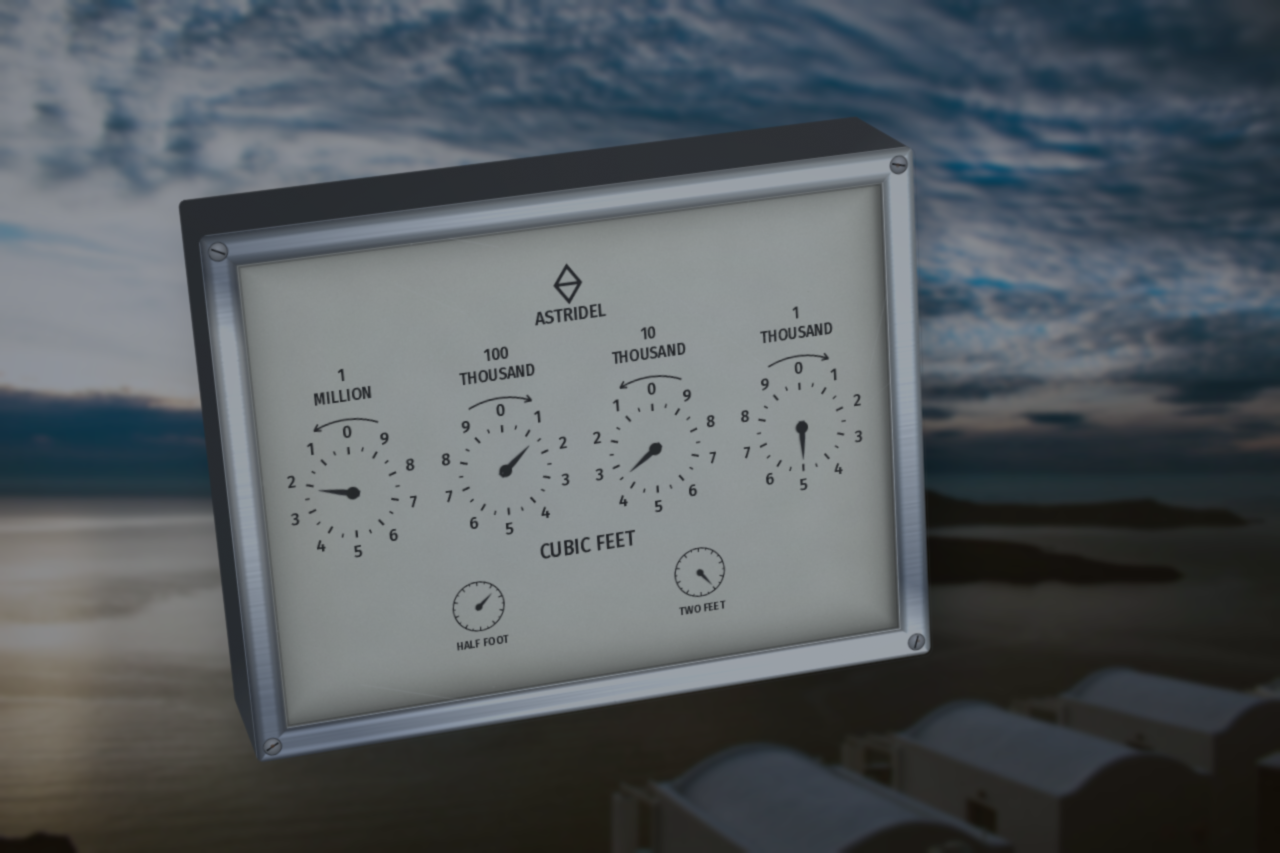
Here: 213500 (ft³)
